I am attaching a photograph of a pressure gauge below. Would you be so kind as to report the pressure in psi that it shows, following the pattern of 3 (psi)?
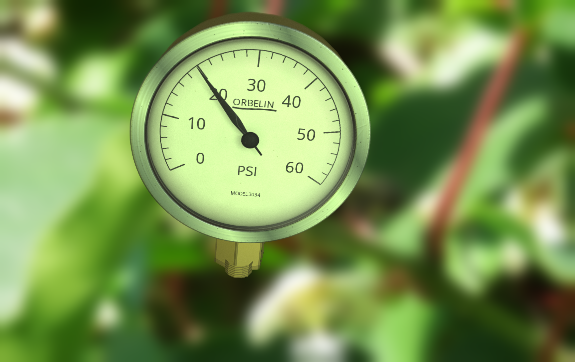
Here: 20 (psi)
